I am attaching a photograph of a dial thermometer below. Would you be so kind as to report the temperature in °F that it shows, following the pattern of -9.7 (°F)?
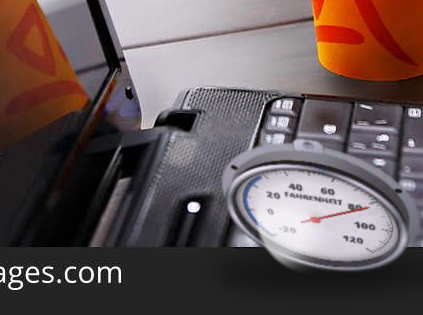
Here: 80 (°F)
